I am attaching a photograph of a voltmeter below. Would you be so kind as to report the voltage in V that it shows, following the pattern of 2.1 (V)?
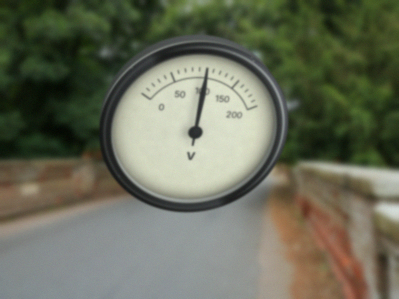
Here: 100 (V)
